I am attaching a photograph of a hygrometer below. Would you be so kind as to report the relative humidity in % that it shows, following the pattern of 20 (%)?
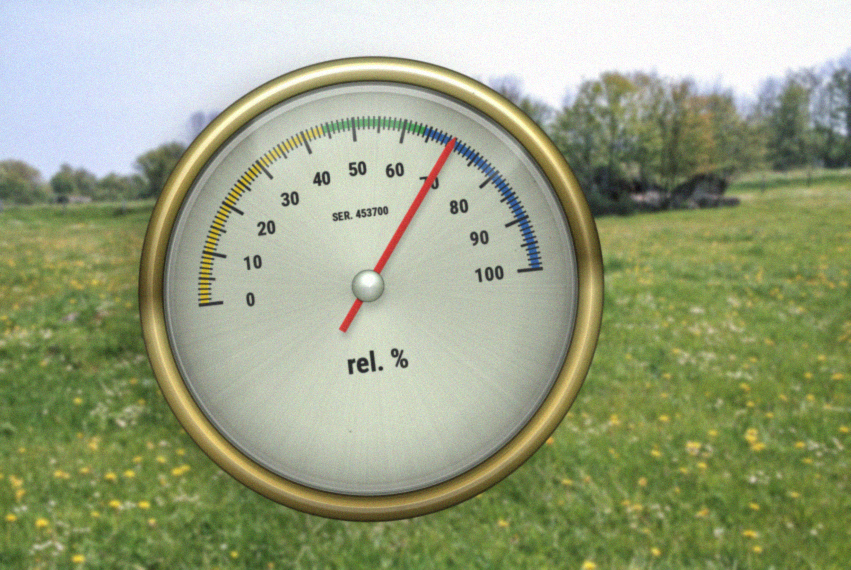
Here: 70 (%)
